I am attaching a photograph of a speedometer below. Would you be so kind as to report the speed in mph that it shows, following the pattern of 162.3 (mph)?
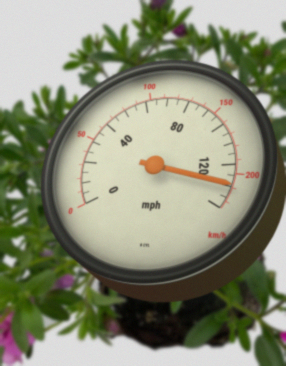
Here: 130 (mph)
